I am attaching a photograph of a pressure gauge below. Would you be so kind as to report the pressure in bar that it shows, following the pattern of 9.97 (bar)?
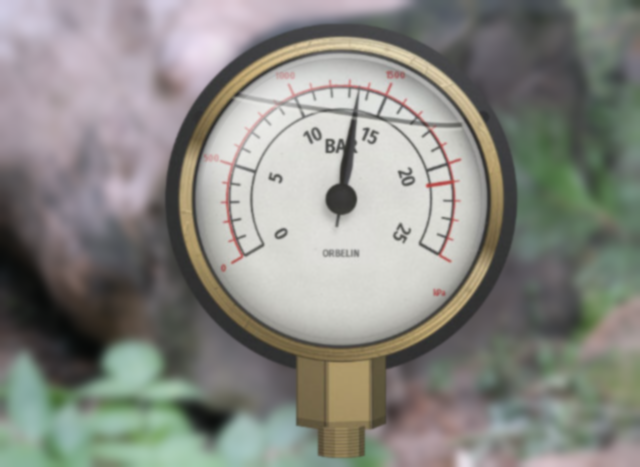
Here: 13.5 (bar)
